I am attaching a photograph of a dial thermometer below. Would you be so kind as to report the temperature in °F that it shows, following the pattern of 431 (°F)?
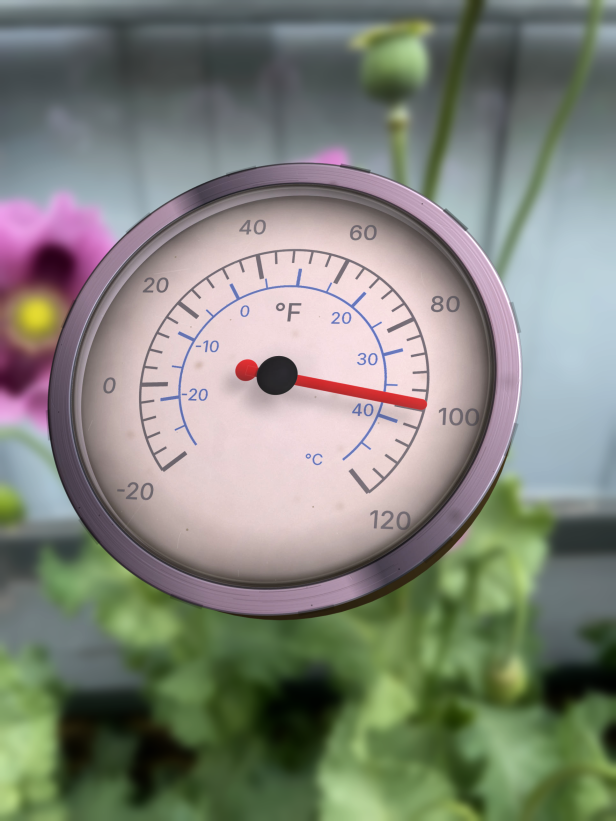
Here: 100 (°F)
